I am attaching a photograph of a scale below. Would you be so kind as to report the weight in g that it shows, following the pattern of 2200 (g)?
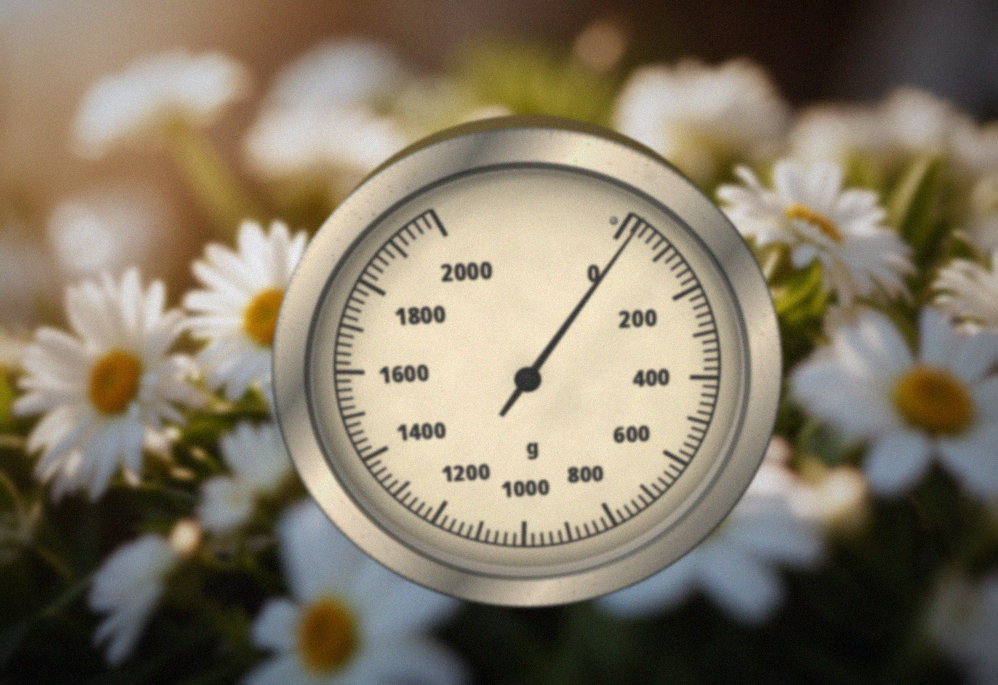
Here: 20 (g)
